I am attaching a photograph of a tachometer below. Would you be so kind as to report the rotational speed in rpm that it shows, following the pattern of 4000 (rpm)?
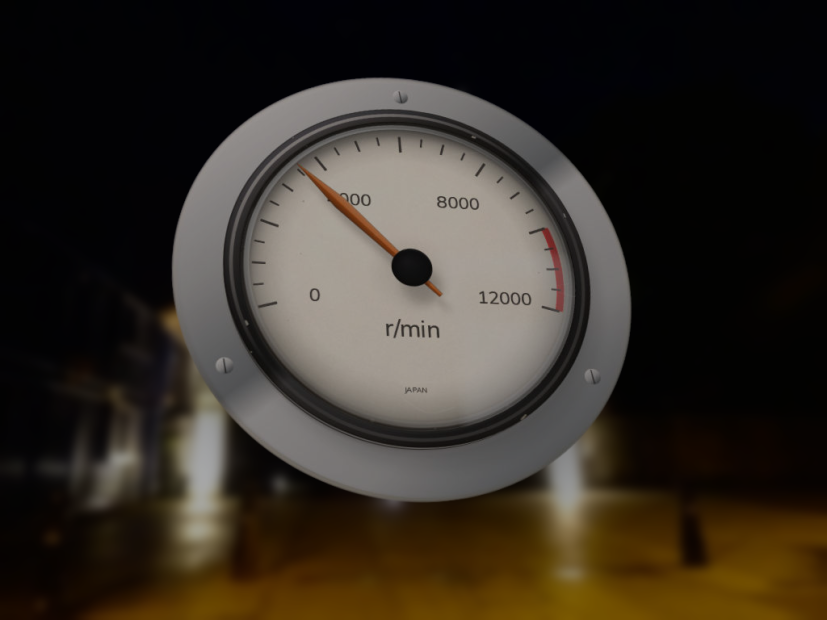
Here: 3500 (rpm)
